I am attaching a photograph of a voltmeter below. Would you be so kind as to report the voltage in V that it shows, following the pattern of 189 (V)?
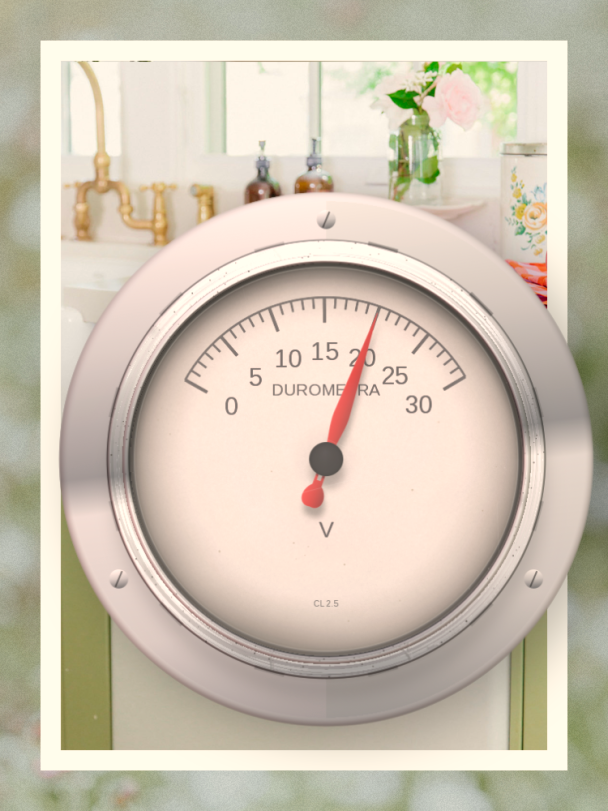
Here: 20 (V)
